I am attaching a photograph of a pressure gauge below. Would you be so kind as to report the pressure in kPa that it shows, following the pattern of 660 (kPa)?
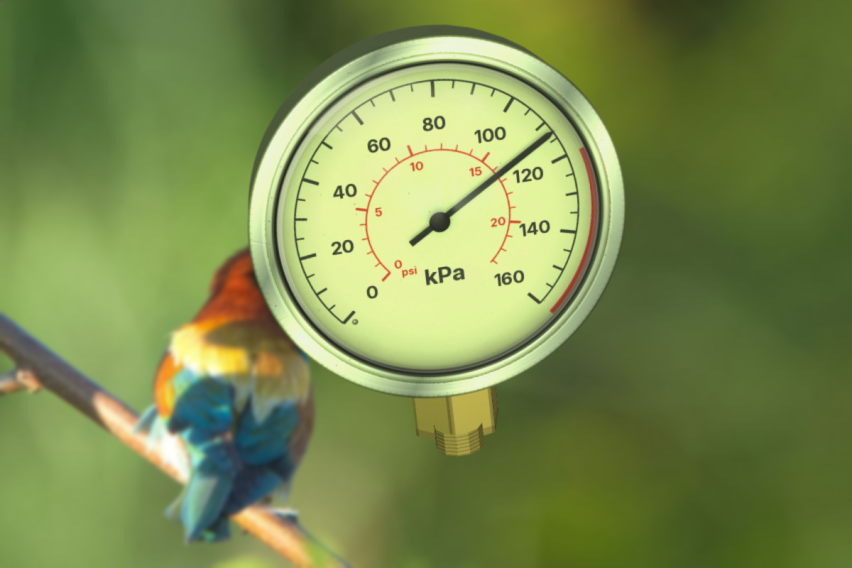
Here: 112.5 (kPa)
